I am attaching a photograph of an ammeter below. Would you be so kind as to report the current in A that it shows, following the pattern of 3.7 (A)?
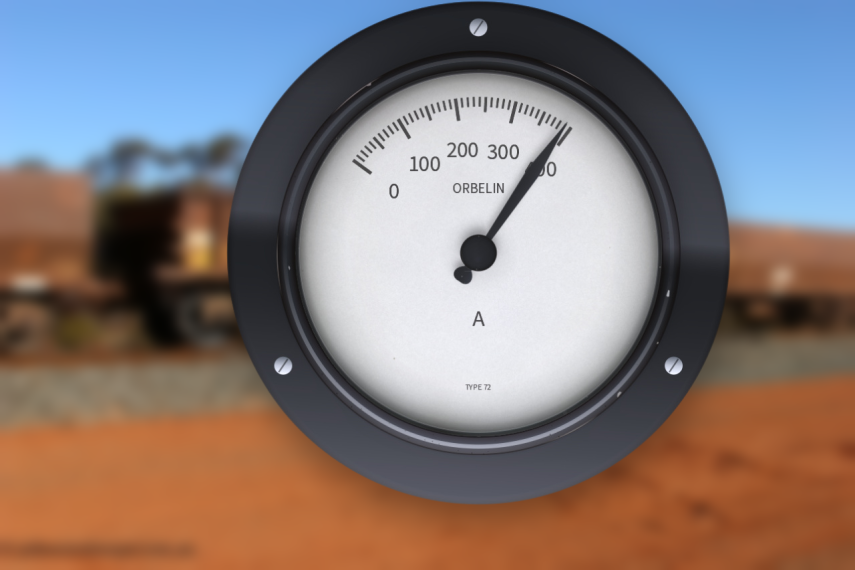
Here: 390 (A)
